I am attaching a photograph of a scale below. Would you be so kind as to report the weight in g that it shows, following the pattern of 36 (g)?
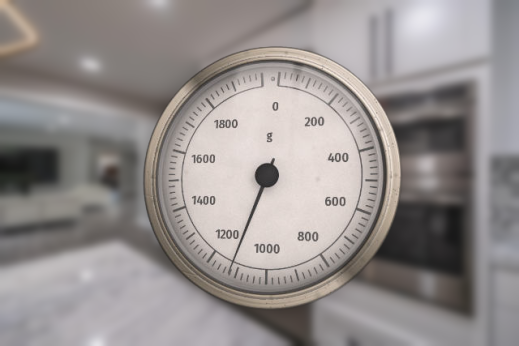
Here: 1120 (g)
